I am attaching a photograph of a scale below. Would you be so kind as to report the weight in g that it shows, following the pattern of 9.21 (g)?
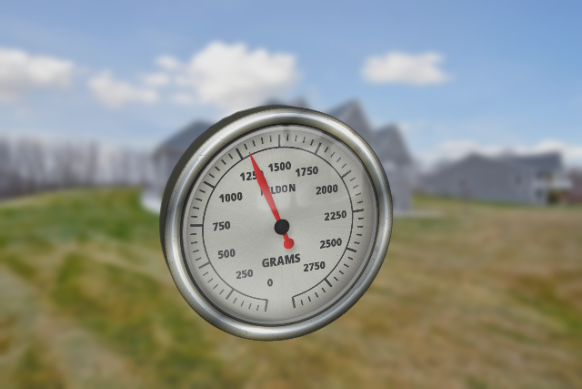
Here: 1300 (g)
